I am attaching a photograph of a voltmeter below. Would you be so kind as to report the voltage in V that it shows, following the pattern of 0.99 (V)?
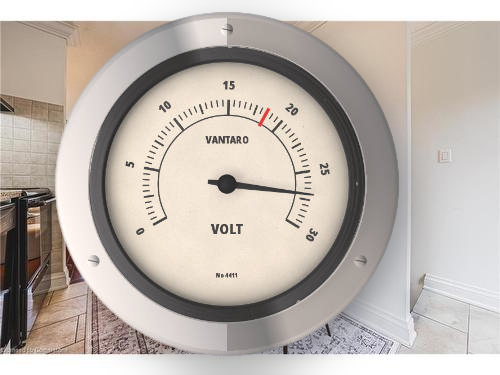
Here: 27 (V)
